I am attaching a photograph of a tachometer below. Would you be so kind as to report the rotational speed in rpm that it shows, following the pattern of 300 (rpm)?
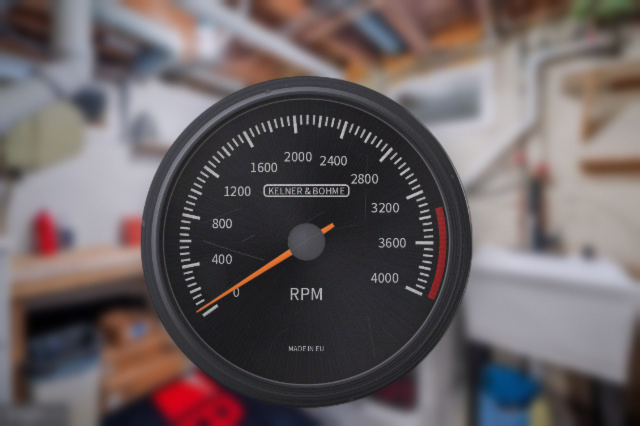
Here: 50 (rpm)
